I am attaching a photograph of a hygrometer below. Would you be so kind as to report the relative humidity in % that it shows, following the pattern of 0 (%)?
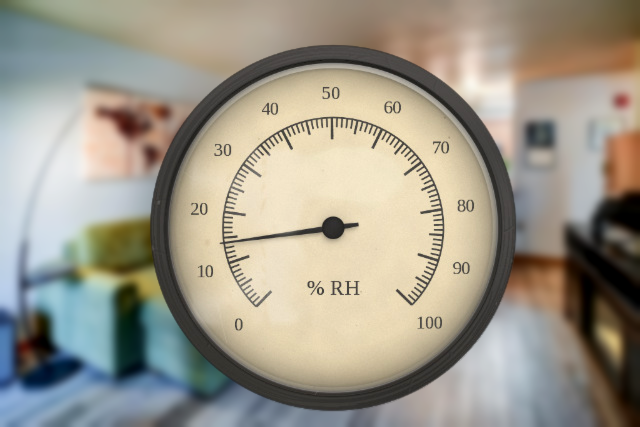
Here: 14 (%)
